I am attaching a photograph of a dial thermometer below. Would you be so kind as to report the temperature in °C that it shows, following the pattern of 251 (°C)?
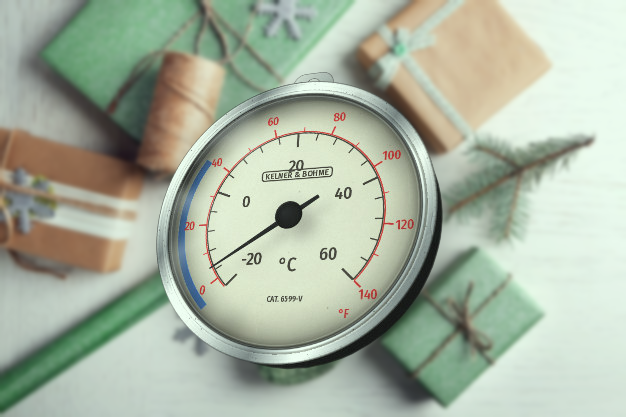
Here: -16 (°C)
